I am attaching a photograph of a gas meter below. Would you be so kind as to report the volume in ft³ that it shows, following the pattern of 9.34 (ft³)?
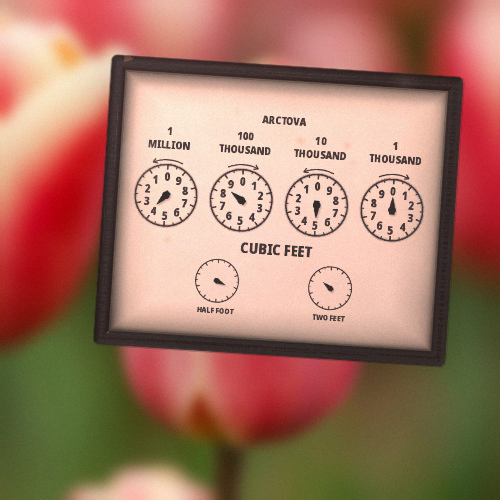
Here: 385000 (ft³)
